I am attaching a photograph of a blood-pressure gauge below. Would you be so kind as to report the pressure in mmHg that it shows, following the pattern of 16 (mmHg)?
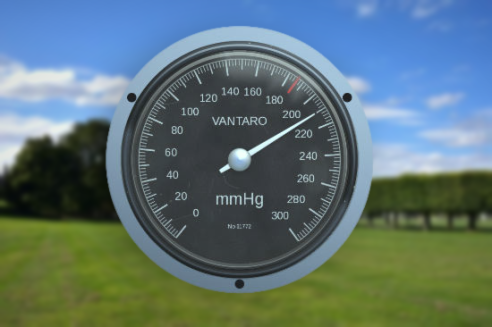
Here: 210 (mmHg)
